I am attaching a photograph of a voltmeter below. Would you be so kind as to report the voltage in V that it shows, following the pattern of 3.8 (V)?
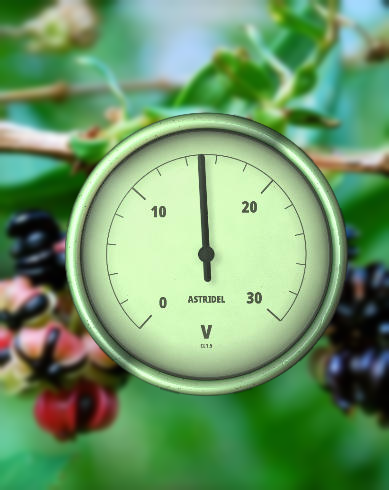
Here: 15 (V)
